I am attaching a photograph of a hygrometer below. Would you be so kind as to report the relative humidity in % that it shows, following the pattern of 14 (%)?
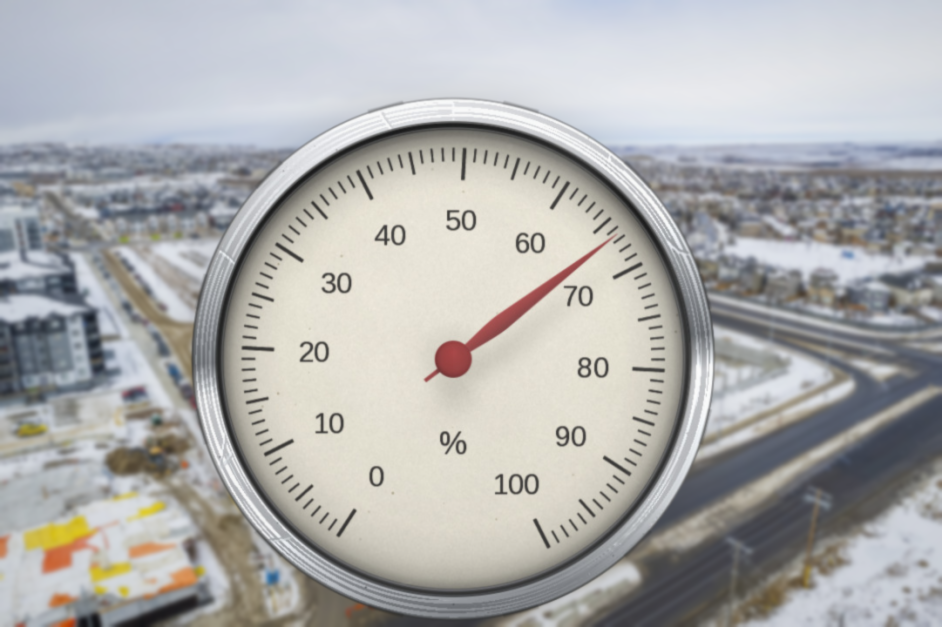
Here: 66.5 (%)
